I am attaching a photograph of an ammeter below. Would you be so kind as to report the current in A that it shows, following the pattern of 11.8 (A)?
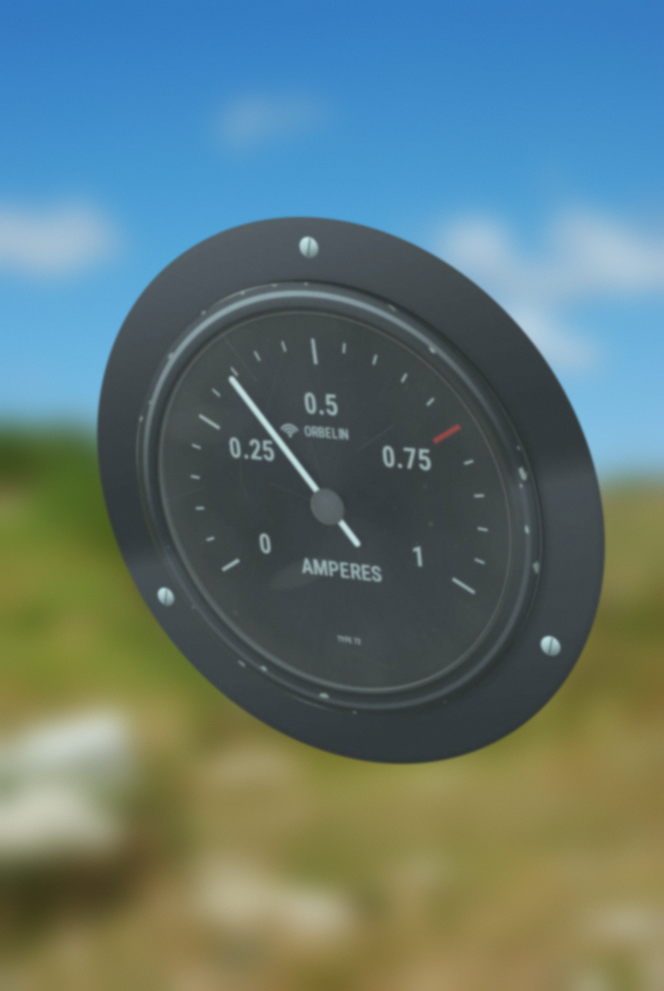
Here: 0.35 (A)
